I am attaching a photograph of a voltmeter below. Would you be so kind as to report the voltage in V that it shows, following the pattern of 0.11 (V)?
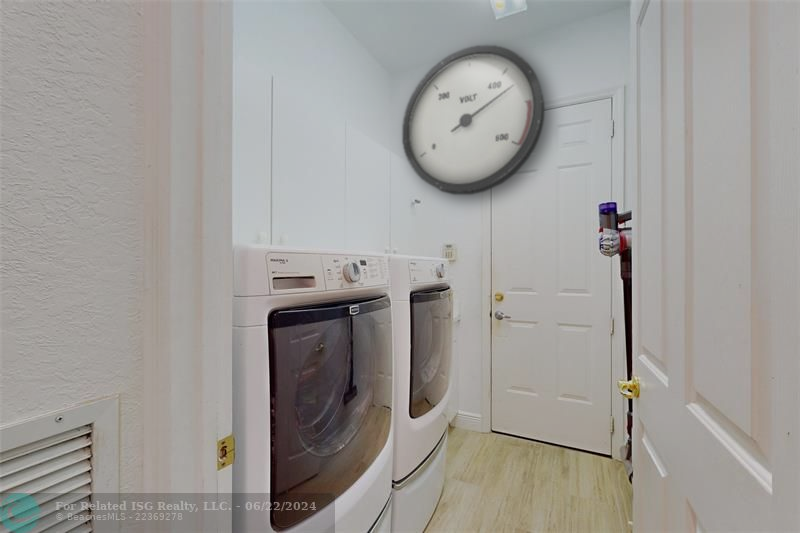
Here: 450 (V)
